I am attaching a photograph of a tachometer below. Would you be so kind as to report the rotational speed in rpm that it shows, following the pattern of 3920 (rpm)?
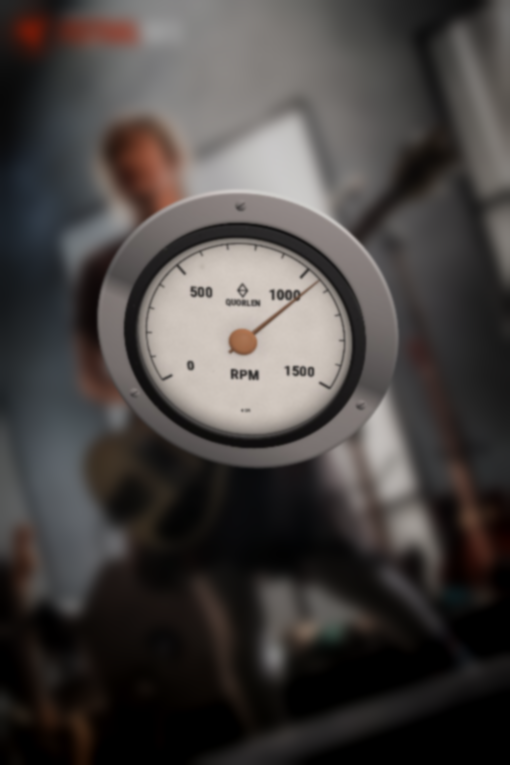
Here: 1050 (rpm)
